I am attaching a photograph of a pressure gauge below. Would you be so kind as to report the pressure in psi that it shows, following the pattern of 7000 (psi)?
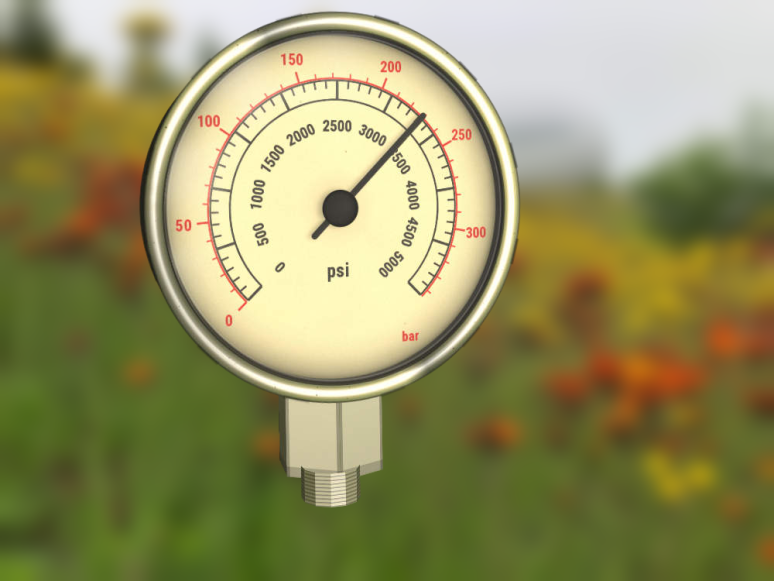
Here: 3300 (psi)
